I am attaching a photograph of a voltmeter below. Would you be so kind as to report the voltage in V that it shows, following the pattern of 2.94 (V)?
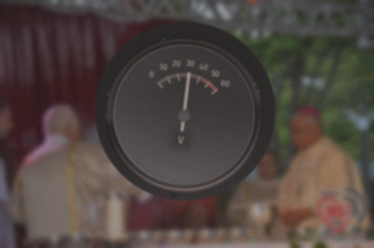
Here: 30 (V)
